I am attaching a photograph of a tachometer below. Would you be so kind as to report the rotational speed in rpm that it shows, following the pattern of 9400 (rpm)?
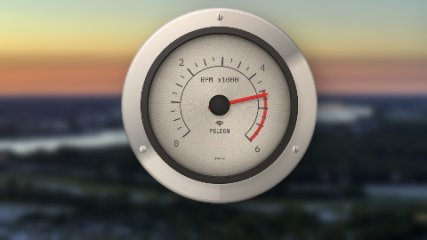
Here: 4625 (rpm)
